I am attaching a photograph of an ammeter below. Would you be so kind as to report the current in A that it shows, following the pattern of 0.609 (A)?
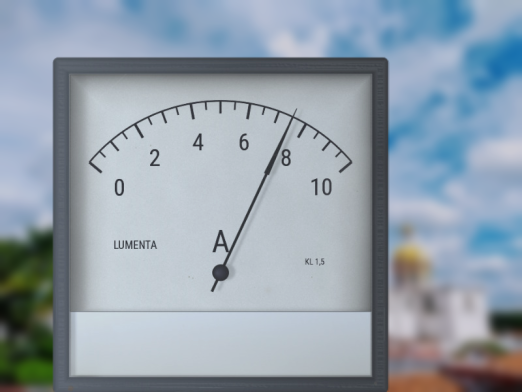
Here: 7.5 (A)
